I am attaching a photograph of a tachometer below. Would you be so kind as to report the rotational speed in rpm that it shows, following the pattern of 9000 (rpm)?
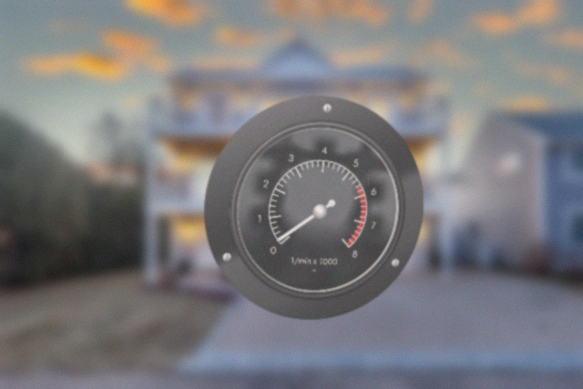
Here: 200 (rpm)
